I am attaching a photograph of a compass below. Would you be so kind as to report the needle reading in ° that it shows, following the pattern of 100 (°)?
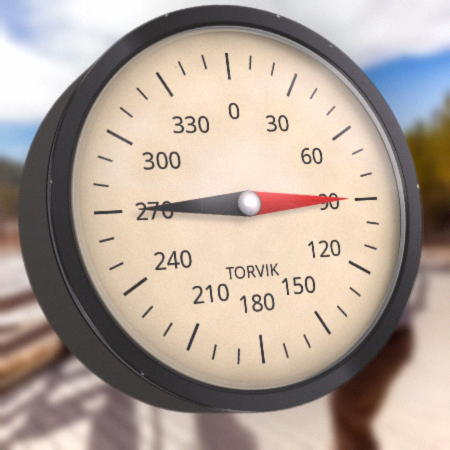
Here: 90 (°)
